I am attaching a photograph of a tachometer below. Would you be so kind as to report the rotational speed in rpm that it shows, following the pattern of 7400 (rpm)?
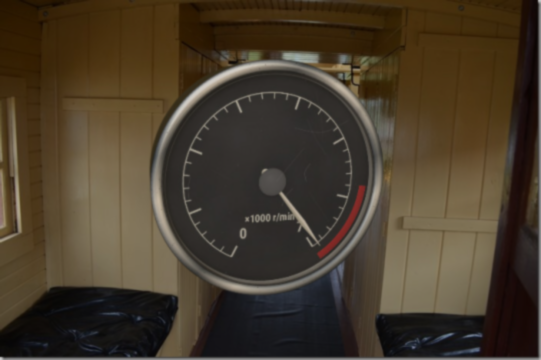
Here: 6900 (rpm)
